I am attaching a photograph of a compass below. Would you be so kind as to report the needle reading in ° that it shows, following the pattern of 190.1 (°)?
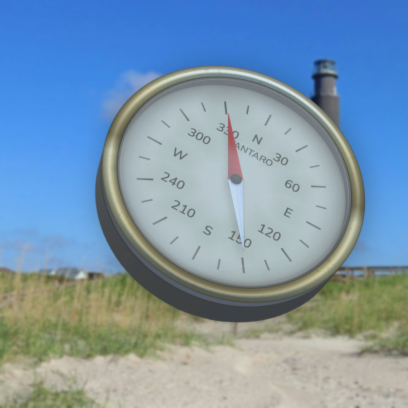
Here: 330 (°)
